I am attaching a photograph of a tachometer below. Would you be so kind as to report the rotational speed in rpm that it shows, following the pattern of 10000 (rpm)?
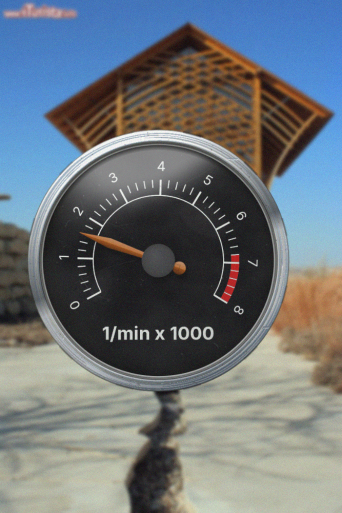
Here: 1600 (rpm)
